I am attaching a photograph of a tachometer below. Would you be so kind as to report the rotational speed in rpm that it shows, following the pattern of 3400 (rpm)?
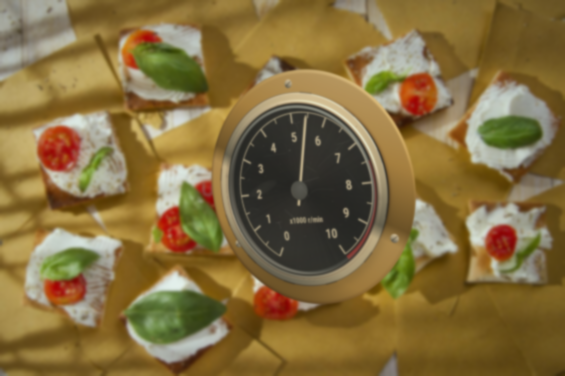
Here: 5500 (rpm)
